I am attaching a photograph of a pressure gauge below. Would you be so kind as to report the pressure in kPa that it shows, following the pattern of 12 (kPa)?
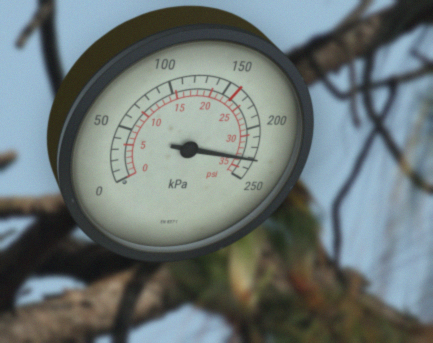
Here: 230 (kPa)
